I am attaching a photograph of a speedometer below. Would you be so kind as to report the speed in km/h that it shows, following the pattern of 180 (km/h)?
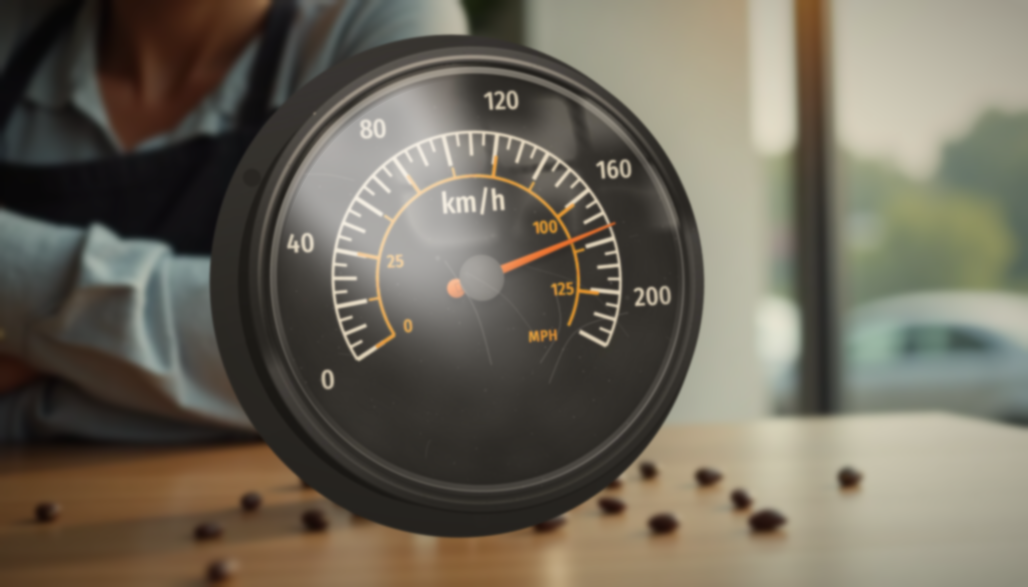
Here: 175 (km/h)
